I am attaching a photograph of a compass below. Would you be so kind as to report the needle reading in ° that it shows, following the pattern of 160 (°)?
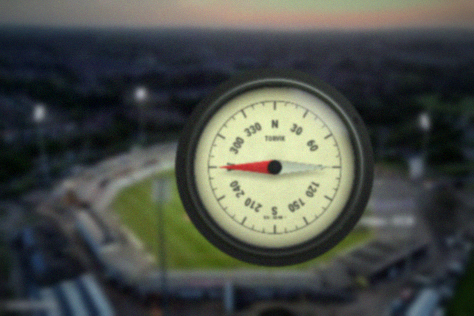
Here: 270 (°)
